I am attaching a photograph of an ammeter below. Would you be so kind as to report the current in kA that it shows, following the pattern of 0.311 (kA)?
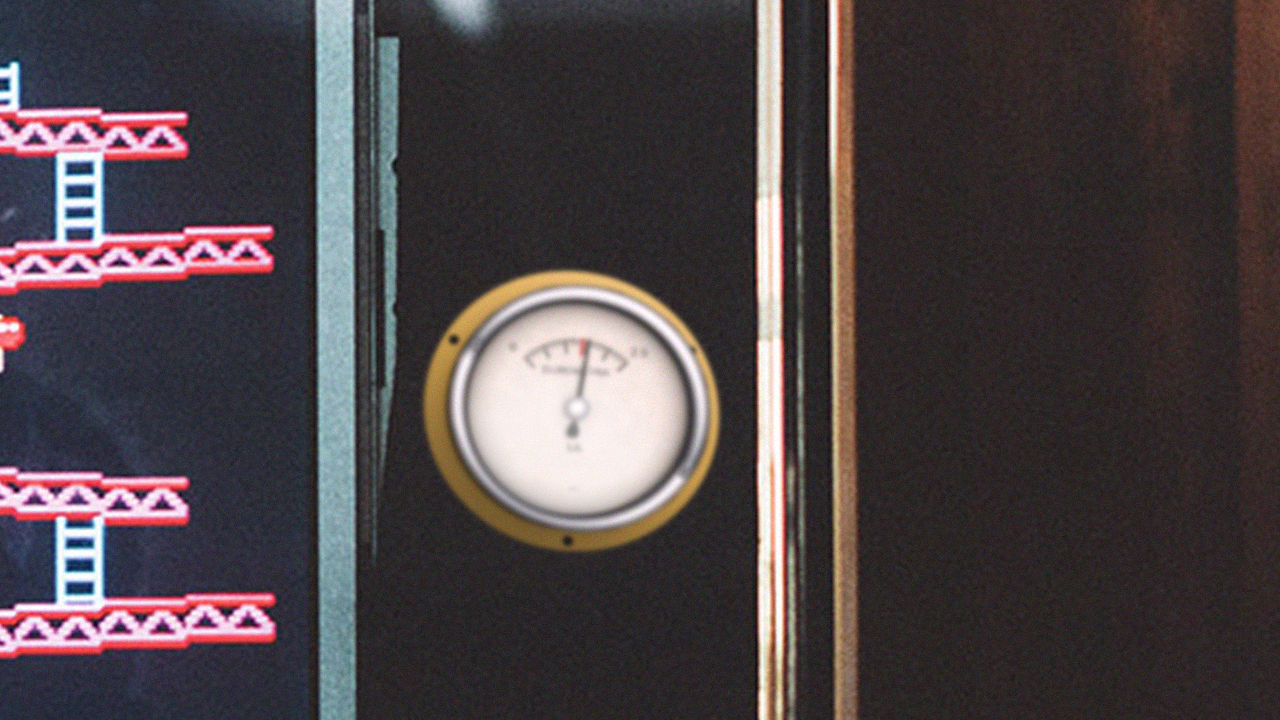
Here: 1.5 (kA)
